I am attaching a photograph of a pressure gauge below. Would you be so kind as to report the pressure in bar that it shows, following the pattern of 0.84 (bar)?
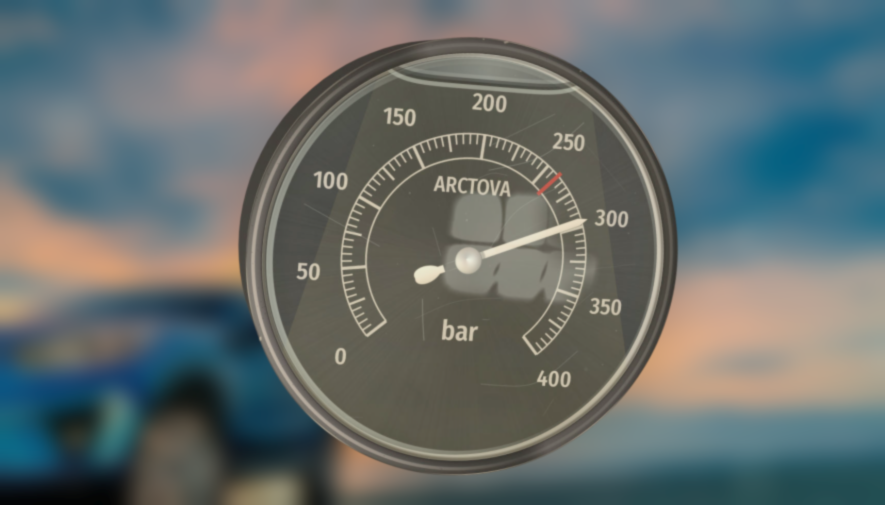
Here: 295 (bar)
